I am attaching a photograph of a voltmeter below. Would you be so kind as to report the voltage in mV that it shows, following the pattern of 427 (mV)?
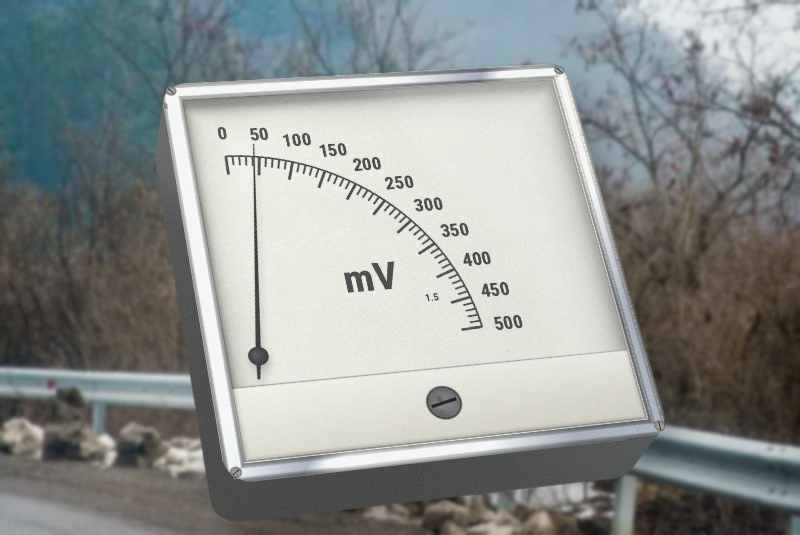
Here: 40 (mV)
